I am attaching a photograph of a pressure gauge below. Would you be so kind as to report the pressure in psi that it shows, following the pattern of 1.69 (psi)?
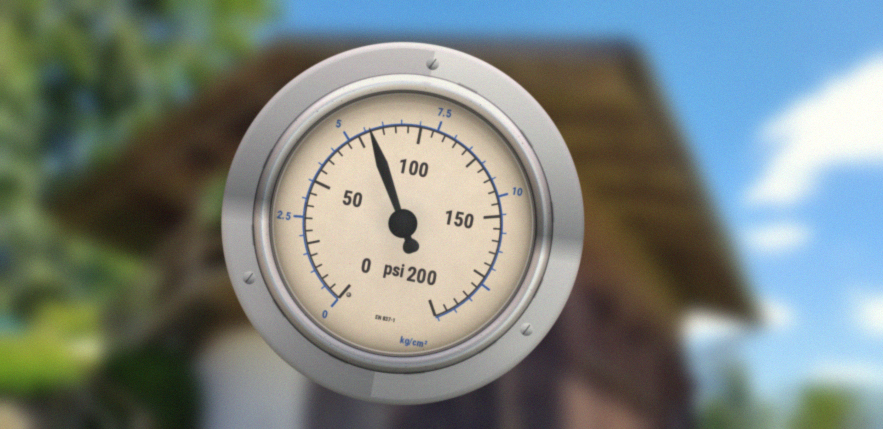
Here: 80 (psi)
